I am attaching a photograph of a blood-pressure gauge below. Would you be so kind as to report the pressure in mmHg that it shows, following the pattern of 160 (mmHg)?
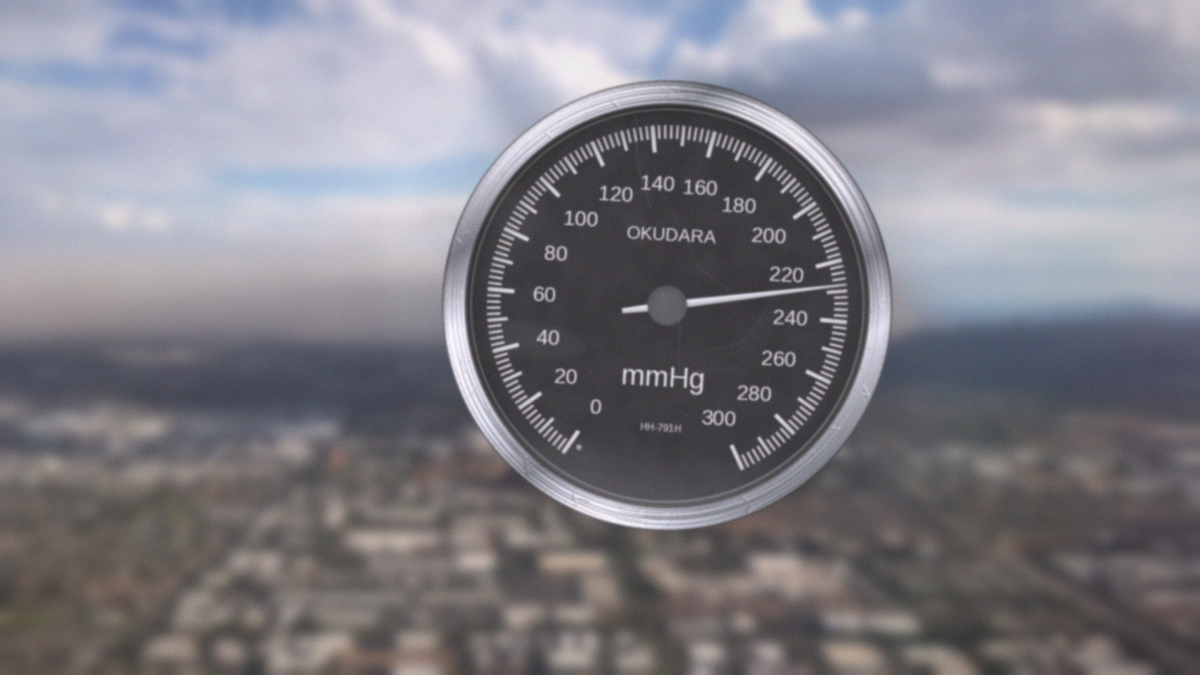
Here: 228 (mmHg)
